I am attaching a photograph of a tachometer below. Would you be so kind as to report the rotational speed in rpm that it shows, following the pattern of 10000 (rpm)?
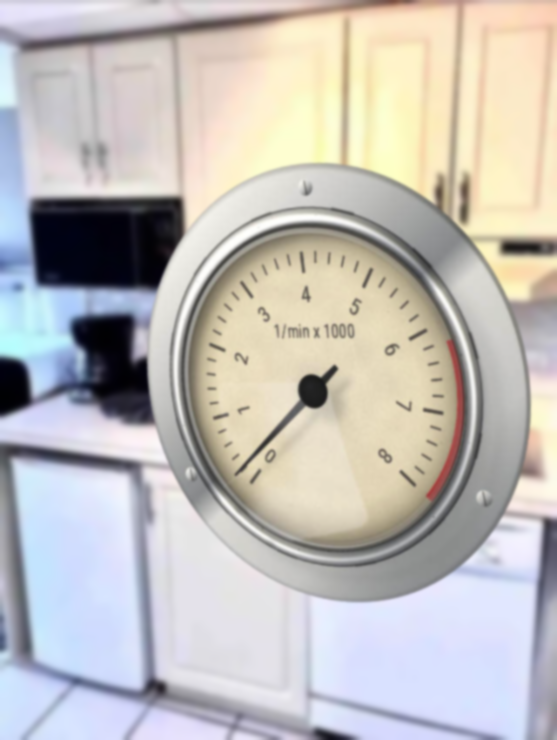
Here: 200 (rpm)
